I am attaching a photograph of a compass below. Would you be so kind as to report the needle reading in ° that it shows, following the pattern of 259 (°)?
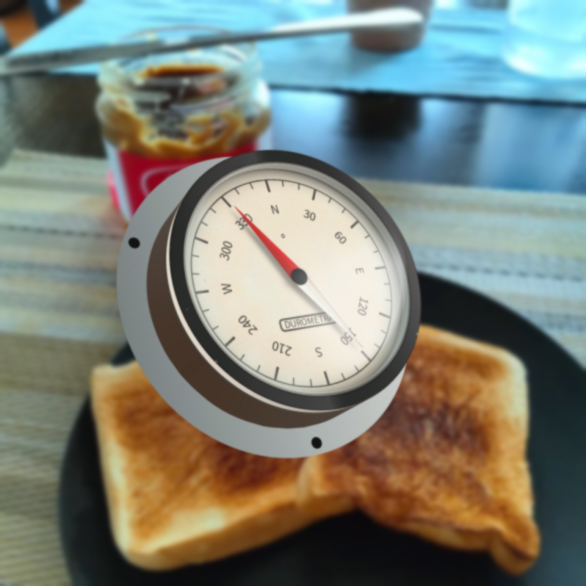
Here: 330 (°)
